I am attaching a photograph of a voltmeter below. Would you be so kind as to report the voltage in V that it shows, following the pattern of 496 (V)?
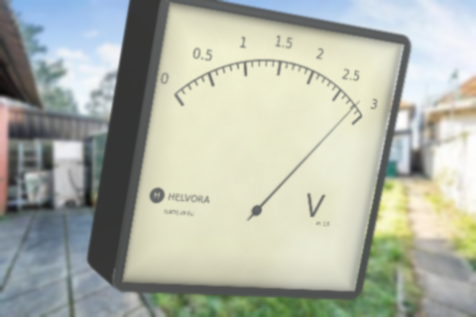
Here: 2.8 (V)
